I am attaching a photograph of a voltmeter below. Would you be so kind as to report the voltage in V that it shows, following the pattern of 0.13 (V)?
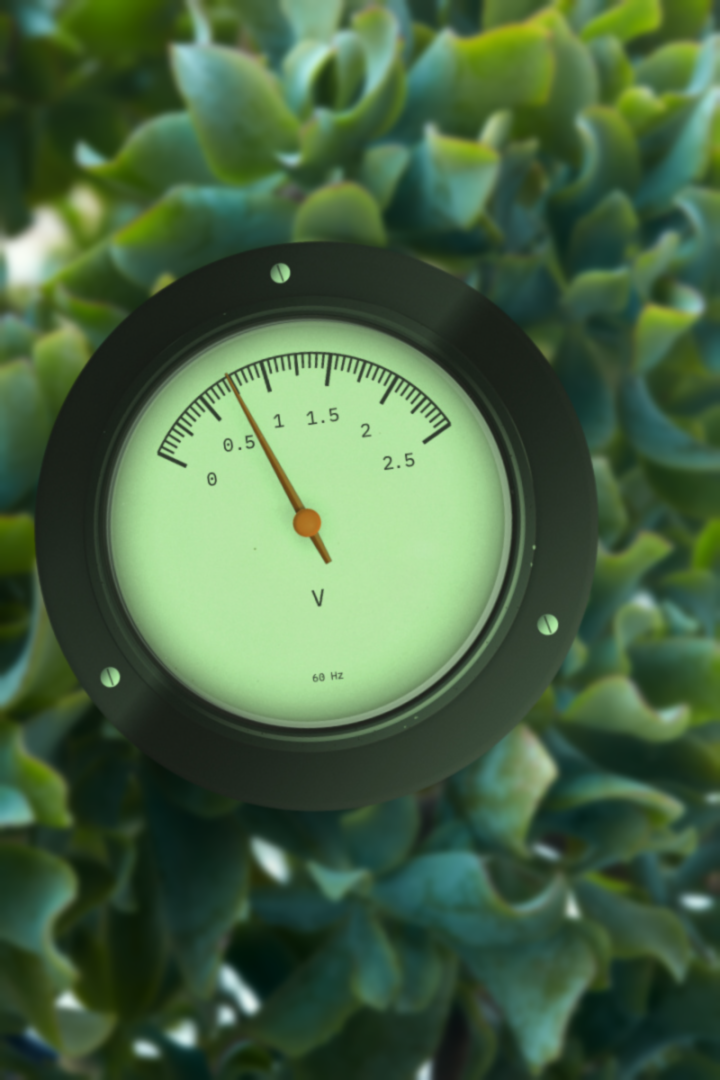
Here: 0.75 (V)
